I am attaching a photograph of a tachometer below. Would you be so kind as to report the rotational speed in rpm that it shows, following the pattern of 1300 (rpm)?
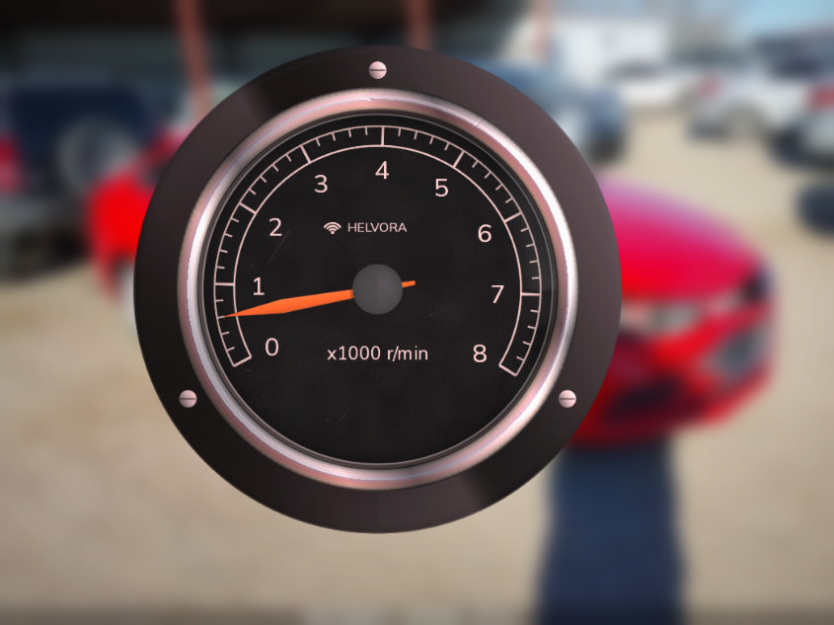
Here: 600 (rpm)
